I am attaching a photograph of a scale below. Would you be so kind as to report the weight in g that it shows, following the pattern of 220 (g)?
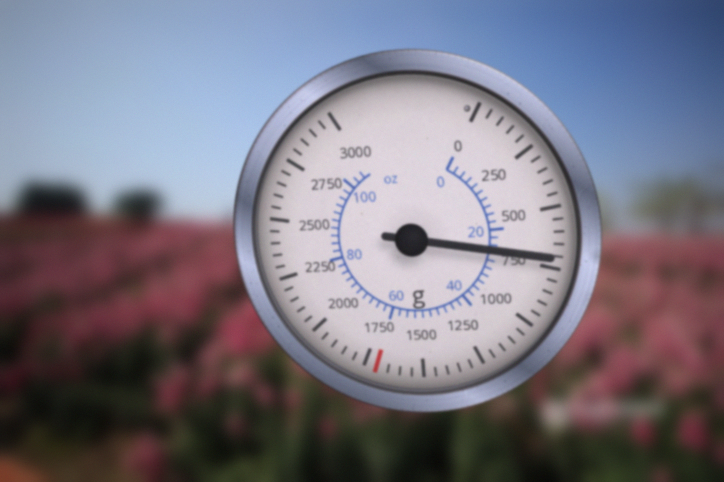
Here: 700 (g)
